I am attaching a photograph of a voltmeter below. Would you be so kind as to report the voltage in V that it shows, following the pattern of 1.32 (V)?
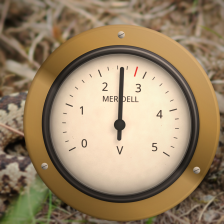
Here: 2.5 (V)
